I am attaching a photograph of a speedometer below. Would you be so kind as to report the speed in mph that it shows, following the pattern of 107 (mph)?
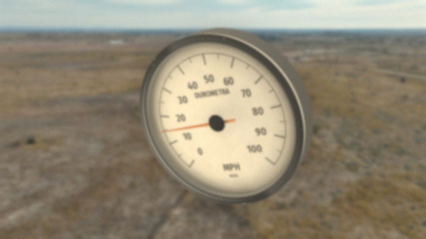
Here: 15 (mph)
